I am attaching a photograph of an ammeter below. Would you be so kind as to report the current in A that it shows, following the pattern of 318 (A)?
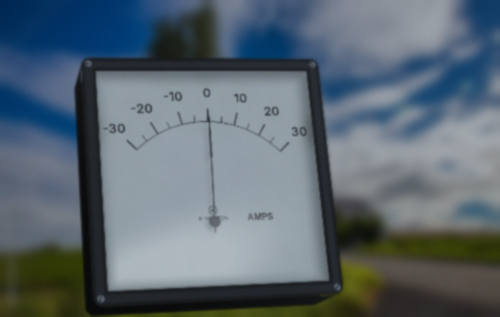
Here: 0 (A)
